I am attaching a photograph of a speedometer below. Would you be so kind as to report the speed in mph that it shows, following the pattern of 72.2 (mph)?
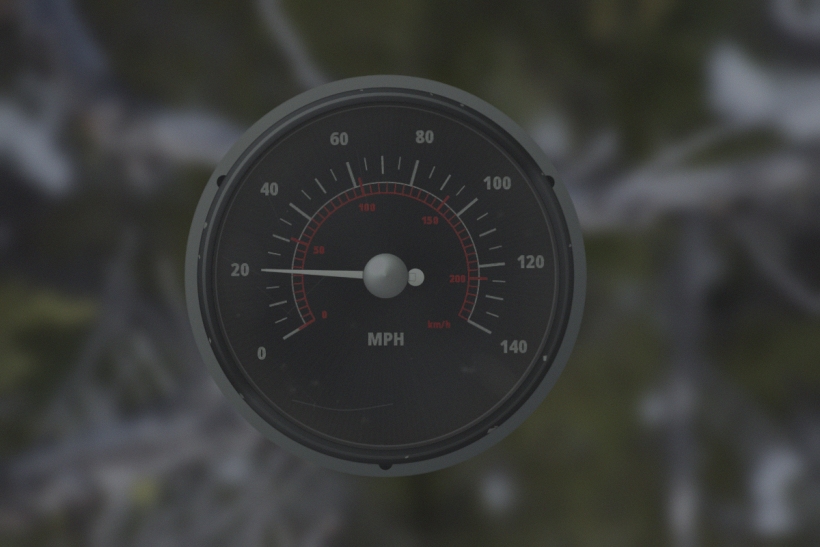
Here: 20 (mph)
